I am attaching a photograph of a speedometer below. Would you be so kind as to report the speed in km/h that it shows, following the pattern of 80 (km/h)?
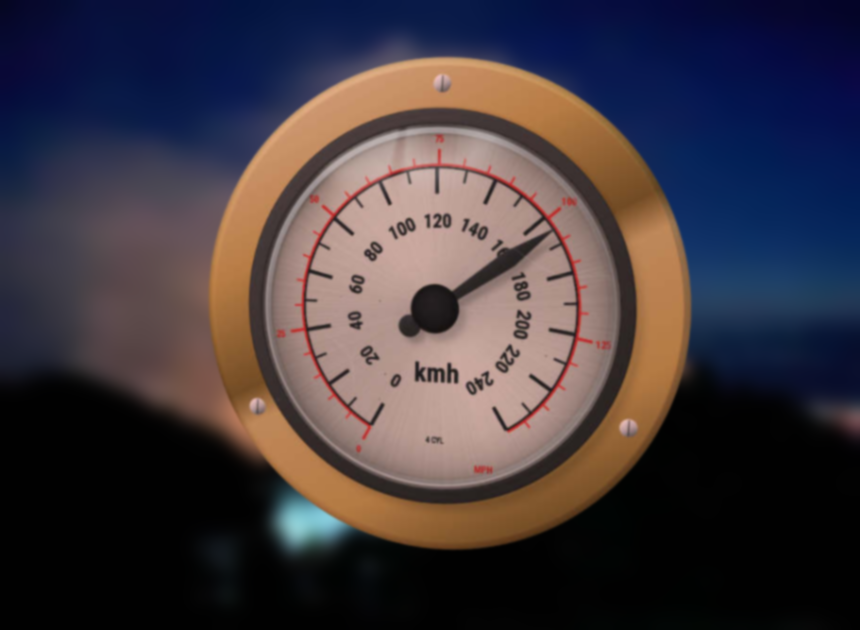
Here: 165 (km/h)
